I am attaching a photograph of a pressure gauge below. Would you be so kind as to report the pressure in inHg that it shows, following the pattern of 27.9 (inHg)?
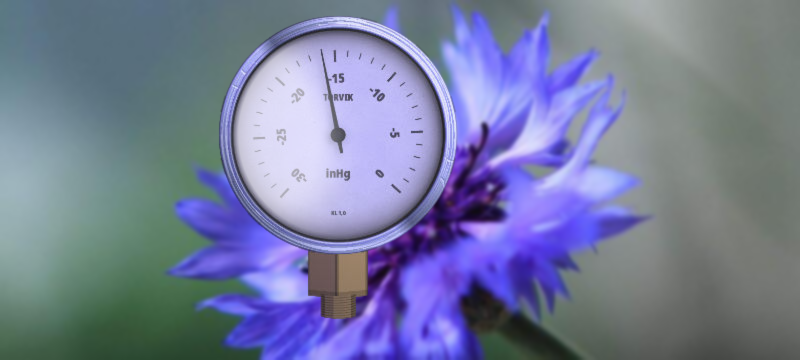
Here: -16 (inHg)
